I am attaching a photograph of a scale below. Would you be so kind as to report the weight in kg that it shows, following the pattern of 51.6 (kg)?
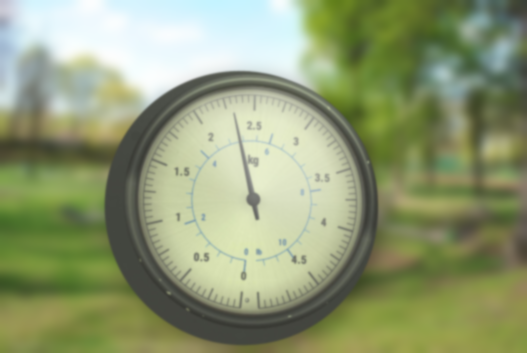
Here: 2.3 (kg)
